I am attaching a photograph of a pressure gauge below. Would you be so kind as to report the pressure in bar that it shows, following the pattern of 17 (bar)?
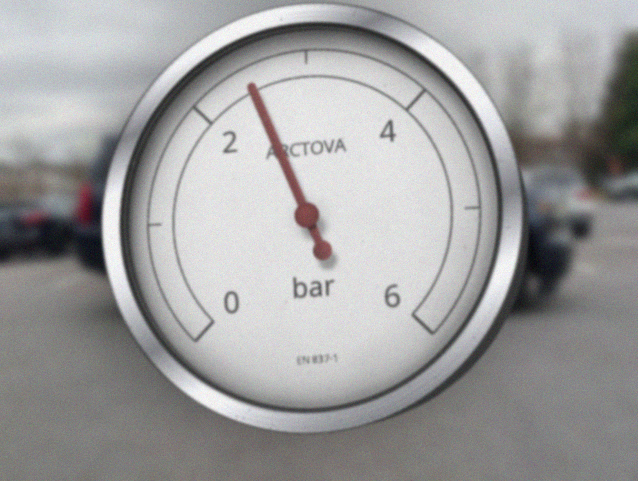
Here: 2.5 (bar)
